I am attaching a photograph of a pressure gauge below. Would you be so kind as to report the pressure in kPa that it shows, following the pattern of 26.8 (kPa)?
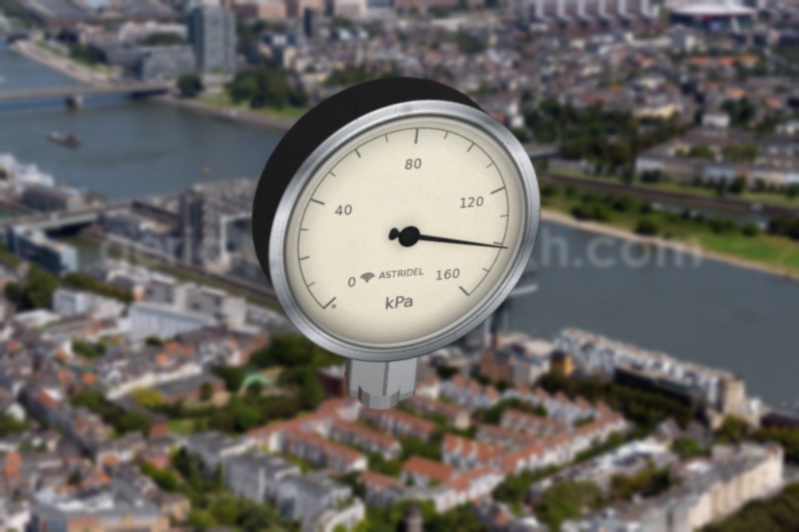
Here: 140 (kPa)
